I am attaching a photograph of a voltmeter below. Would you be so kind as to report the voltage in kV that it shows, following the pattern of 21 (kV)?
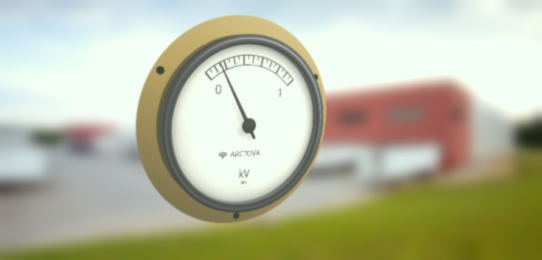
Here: 0.15 (kV)
